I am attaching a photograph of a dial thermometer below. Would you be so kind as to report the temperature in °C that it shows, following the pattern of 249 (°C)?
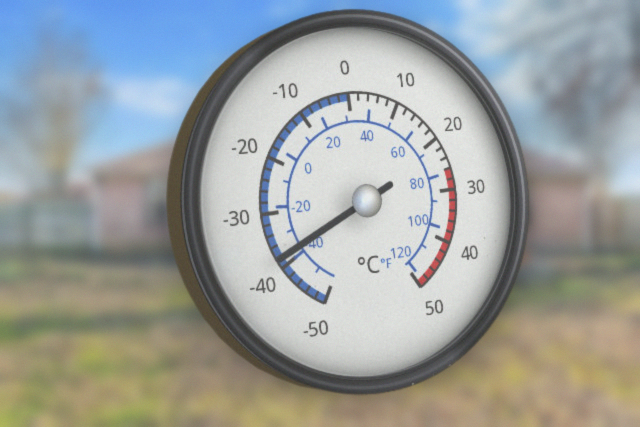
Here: -38 (°C)
